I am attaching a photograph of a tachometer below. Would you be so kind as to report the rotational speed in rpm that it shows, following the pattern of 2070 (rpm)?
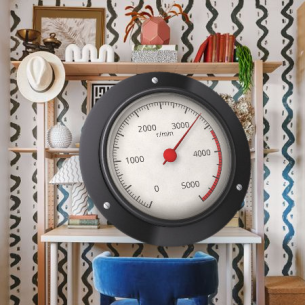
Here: 3250 (rpm)
